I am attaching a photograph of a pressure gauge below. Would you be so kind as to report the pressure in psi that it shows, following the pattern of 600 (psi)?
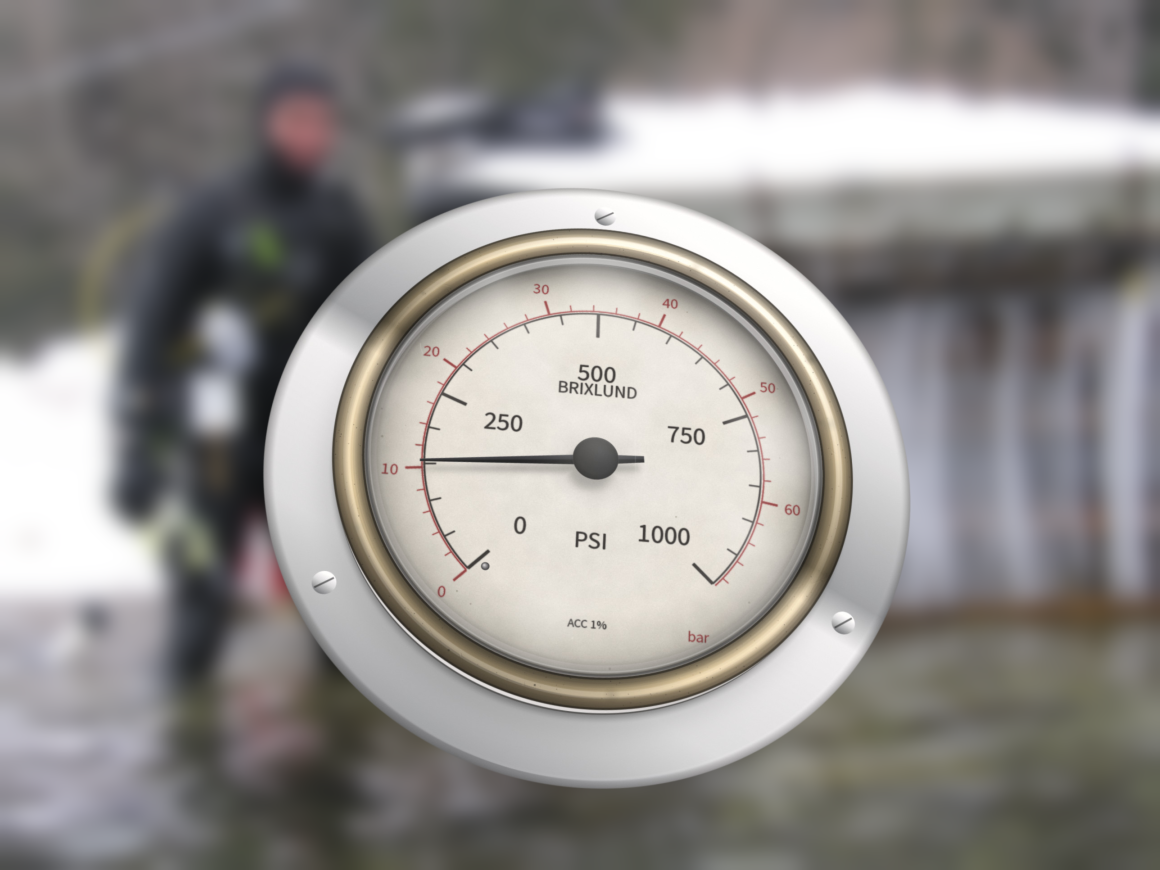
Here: 150 (psi)
